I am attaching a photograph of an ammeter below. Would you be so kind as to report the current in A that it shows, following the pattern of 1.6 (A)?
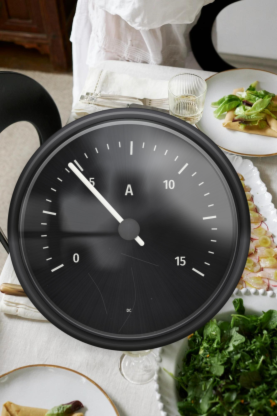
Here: 4.75 (A)
